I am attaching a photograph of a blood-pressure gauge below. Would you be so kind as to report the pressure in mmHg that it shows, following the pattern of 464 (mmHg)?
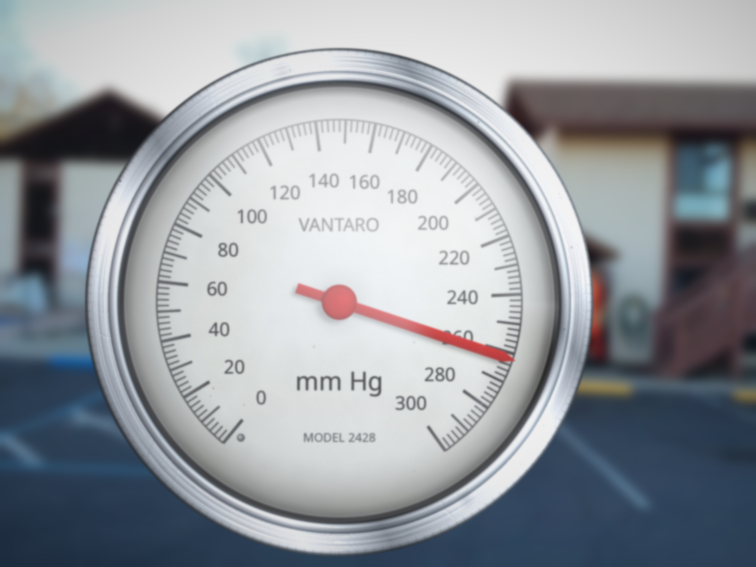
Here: 262 (mmHg)
